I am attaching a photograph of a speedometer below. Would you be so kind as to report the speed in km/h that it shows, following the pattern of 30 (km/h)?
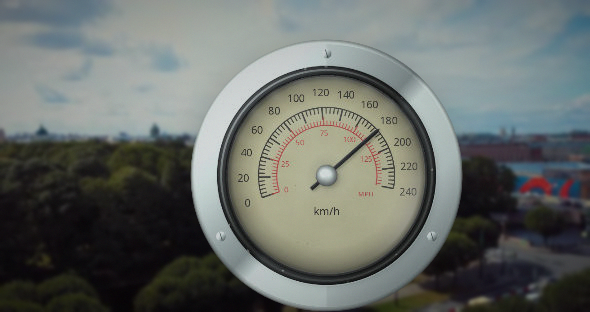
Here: 180 (km/h)
